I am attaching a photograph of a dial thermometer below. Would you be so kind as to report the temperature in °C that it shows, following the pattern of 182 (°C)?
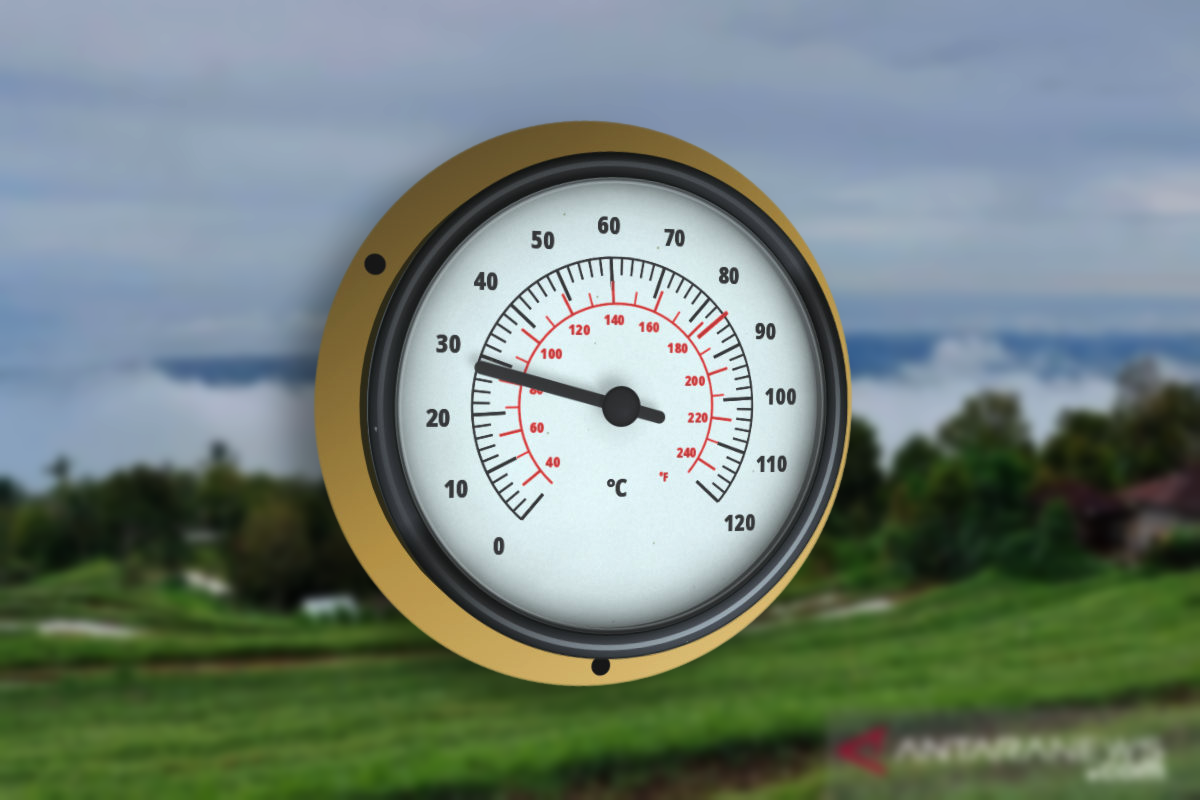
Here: 28 (°C)
